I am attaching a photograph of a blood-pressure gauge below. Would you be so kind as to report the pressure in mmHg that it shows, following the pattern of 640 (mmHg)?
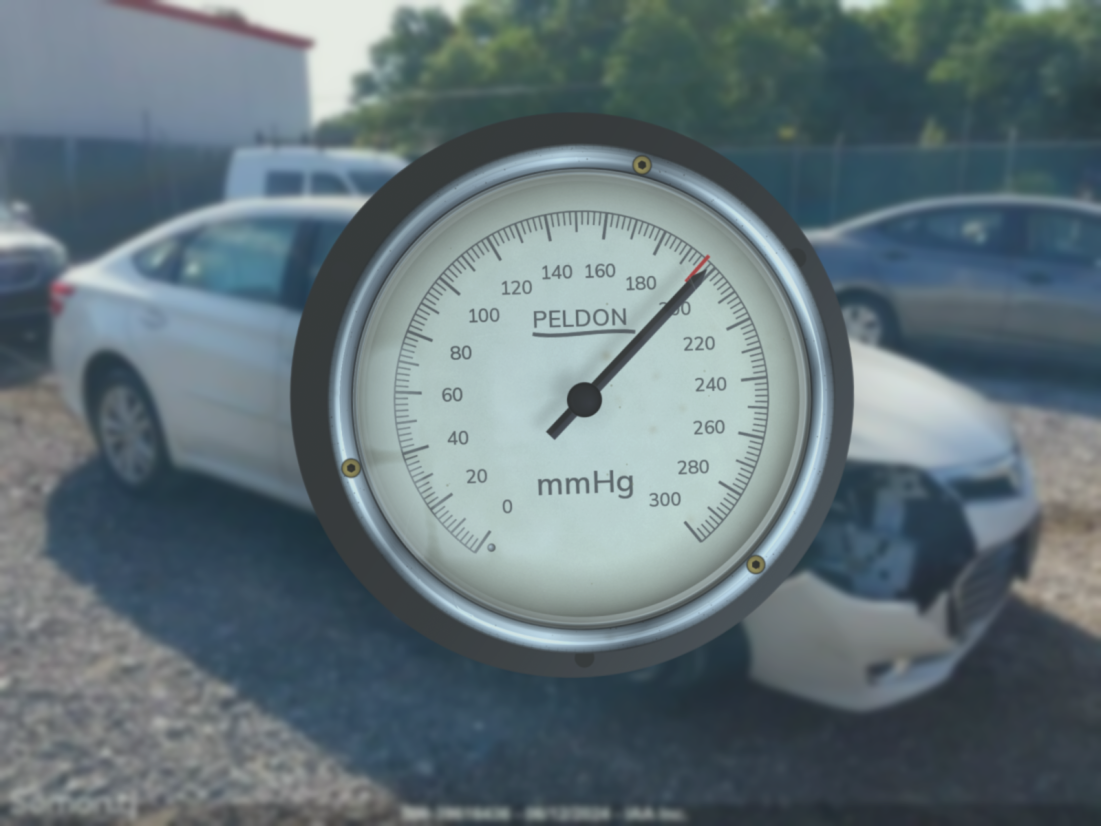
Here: 198 (mmHg)
